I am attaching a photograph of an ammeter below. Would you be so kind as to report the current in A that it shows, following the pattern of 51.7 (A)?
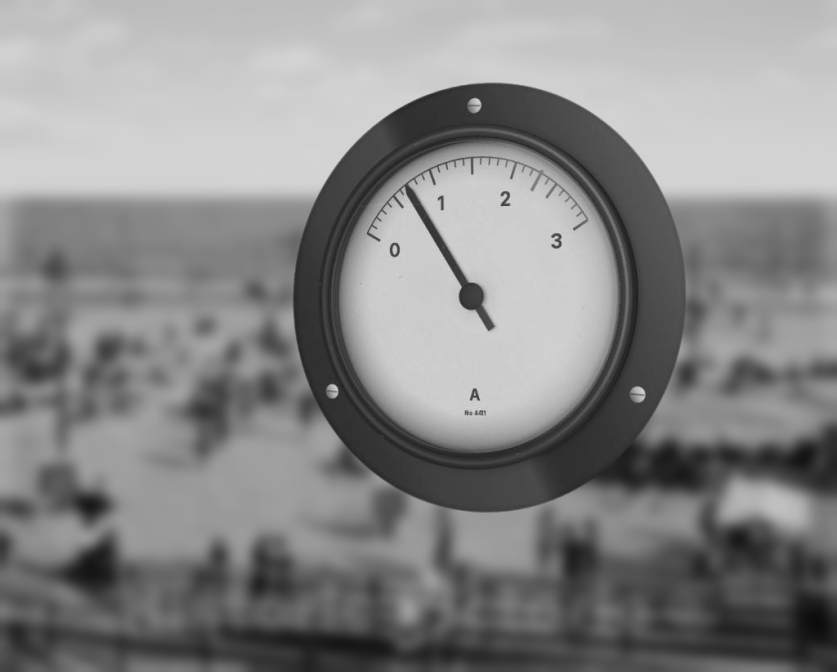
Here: 0.7 (A)
